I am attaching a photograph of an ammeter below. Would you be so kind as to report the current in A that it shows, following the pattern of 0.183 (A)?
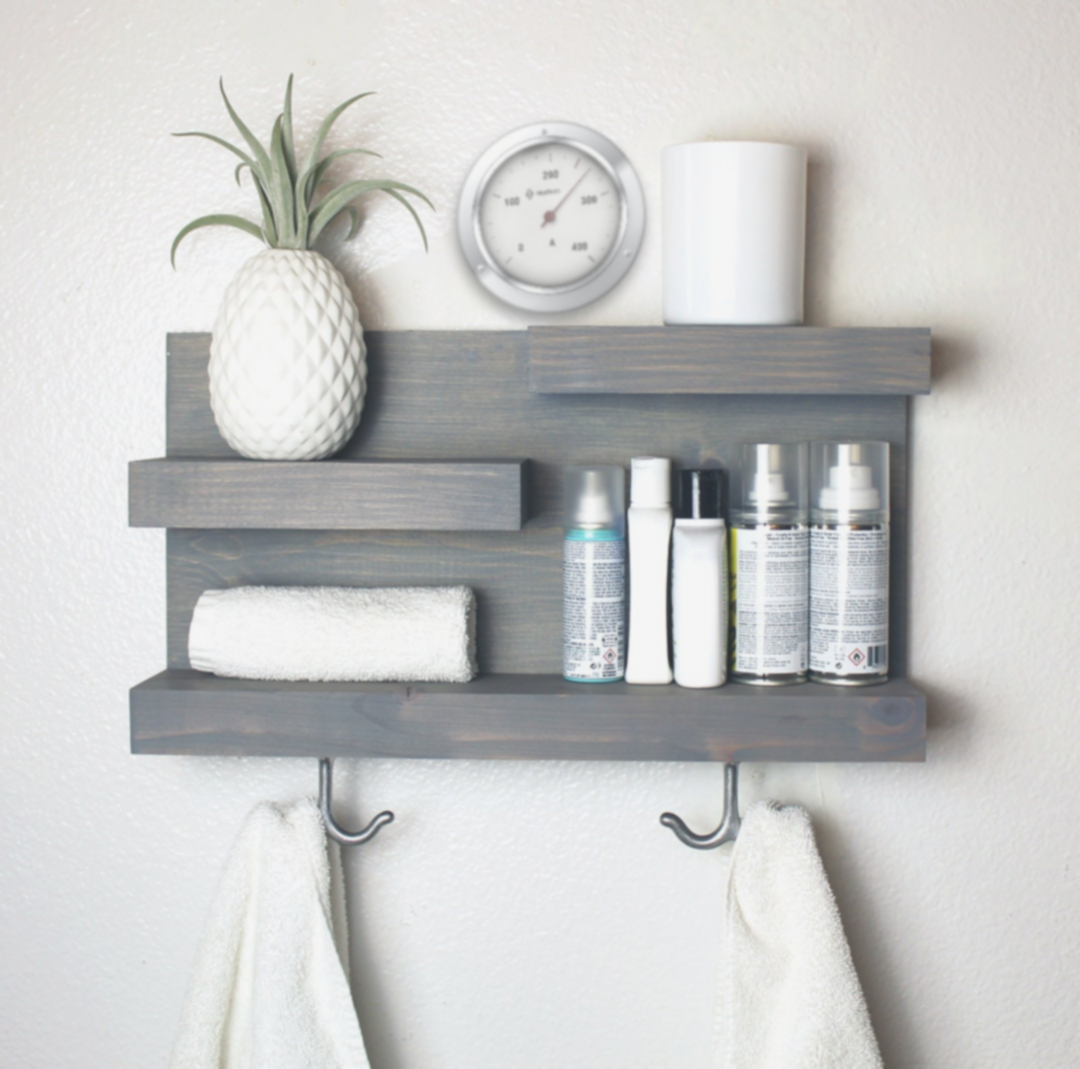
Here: 260 (A)
